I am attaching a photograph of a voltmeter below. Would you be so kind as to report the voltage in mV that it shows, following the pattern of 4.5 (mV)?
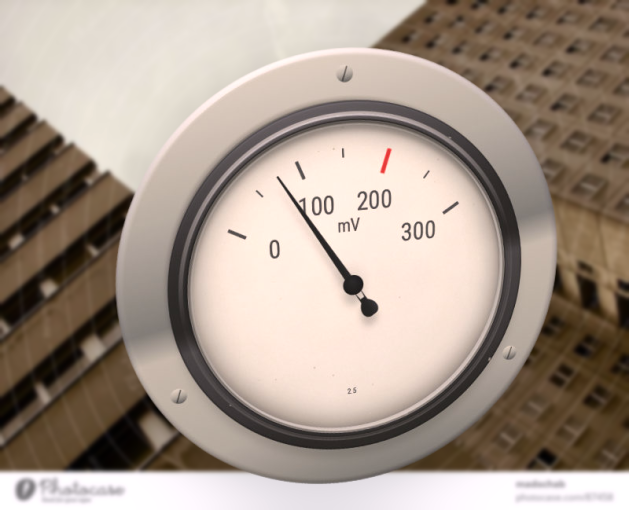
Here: 75 (mV)
